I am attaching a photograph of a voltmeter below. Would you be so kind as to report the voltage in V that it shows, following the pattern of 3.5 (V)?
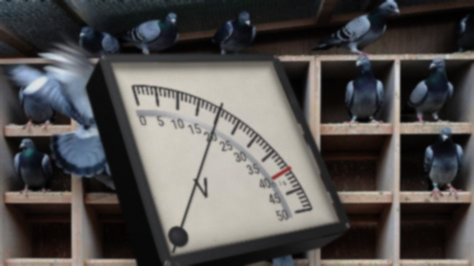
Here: 20 (V)
